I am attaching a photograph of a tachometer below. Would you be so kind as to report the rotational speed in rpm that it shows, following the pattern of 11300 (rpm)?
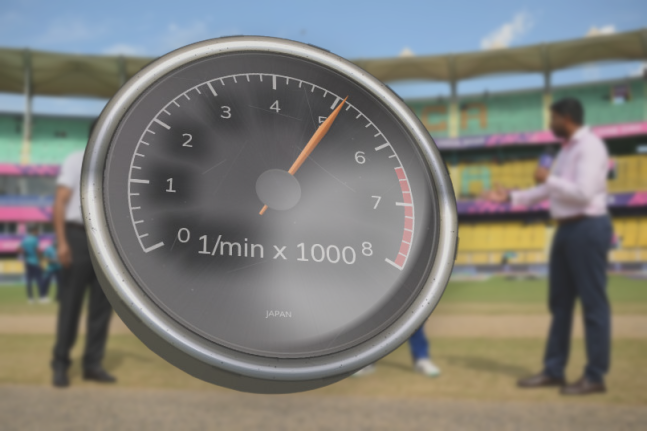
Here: 5100 (rpm)
